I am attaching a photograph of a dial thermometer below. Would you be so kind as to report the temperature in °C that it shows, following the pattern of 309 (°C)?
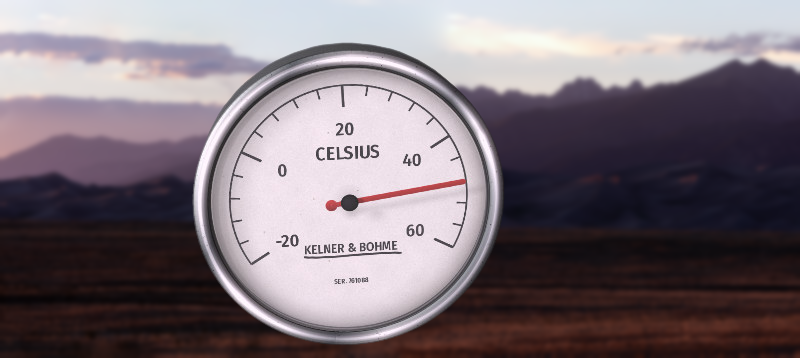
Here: 48 (°C)
